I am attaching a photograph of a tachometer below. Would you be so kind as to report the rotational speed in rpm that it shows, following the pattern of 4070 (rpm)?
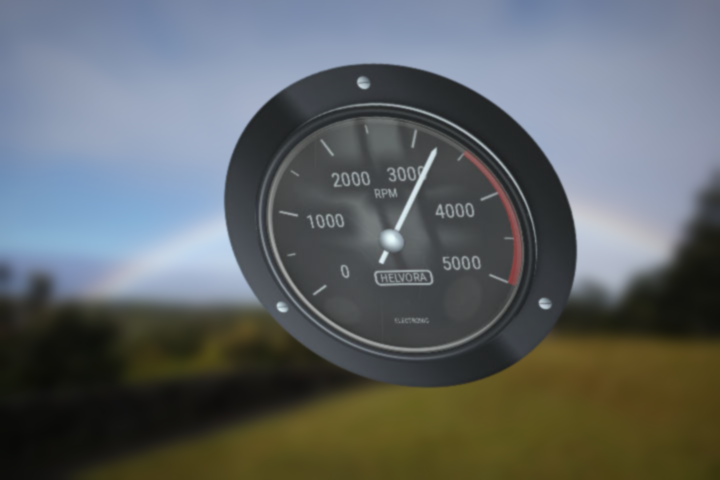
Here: 3250 (rpm)
